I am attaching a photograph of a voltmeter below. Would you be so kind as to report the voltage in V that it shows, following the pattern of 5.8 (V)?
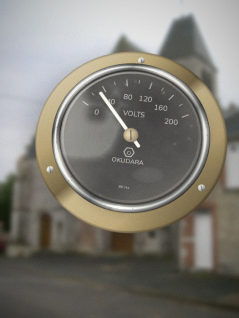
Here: 30 (V)
